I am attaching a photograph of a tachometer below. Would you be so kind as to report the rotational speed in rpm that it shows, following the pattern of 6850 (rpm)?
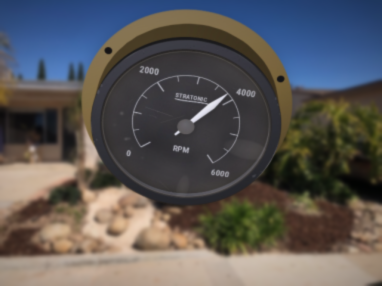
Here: 3750 (rpm)
